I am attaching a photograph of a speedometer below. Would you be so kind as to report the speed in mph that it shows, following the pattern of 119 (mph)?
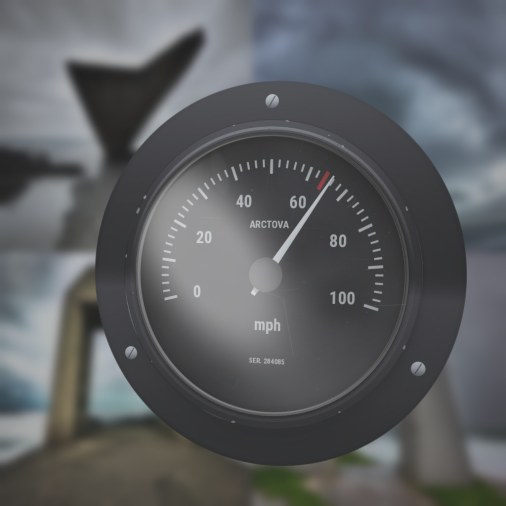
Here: 66 (mph)
